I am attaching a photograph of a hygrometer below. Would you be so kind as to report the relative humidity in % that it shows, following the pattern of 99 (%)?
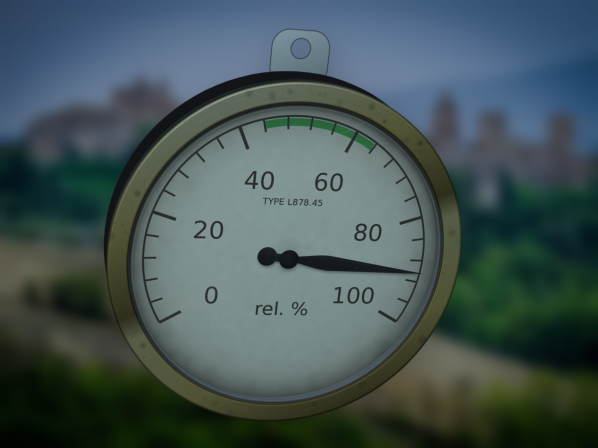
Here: 90 (%)
